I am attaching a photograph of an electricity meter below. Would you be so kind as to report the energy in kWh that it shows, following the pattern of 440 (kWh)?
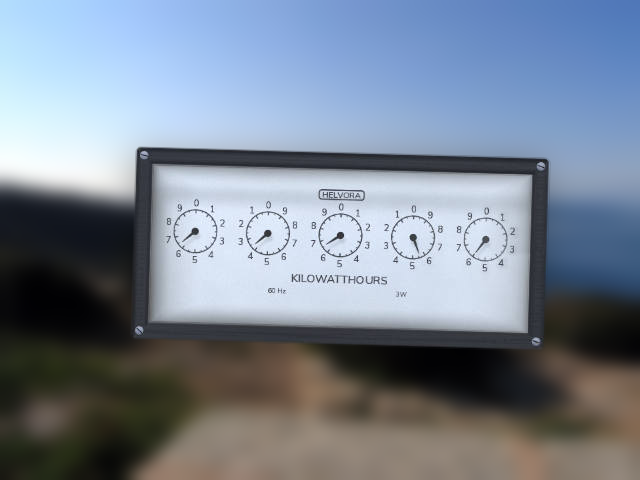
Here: 63656 (kWh)
